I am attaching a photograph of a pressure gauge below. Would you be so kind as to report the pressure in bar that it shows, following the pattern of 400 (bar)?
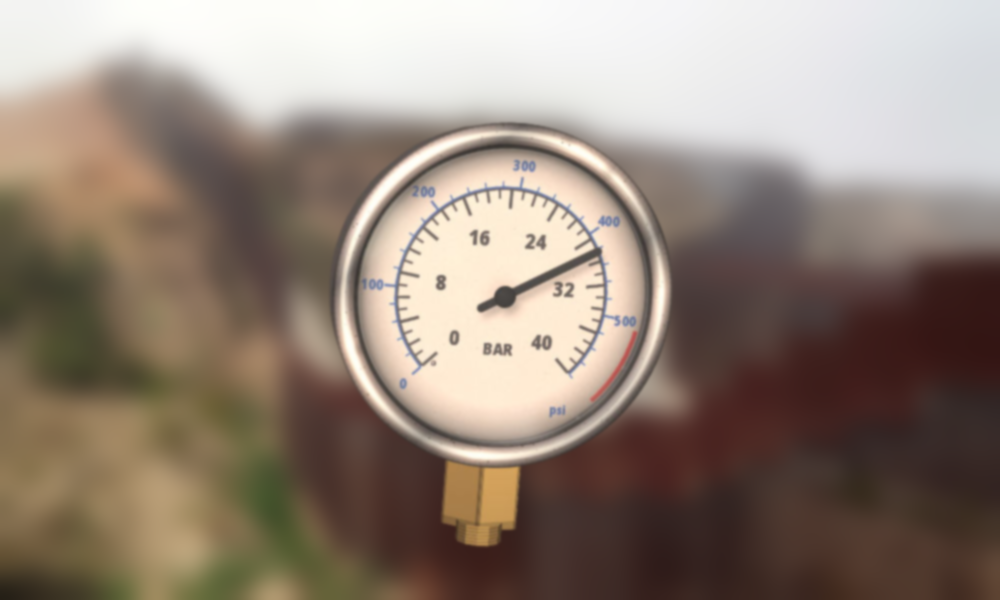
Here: 29 (bar)
